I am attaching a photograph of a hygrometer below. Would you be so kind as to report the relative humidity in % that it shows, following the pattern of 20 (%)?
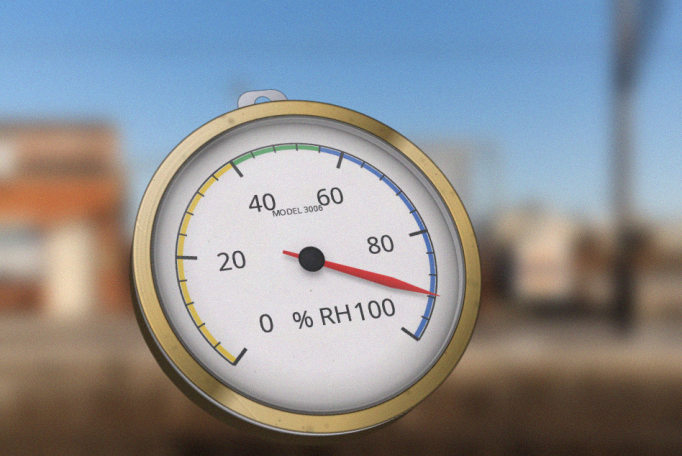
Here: 92 (%)
